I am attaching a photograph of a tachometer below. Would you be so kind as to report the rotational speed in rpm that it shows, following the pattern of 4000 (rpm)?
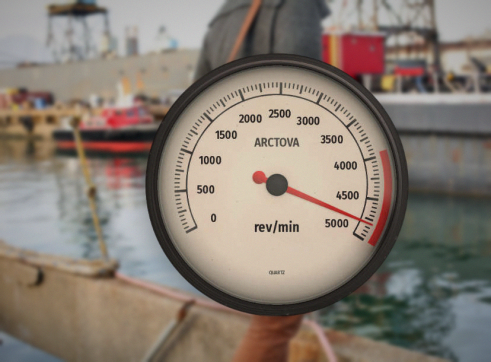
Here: 4800 (rpm)
